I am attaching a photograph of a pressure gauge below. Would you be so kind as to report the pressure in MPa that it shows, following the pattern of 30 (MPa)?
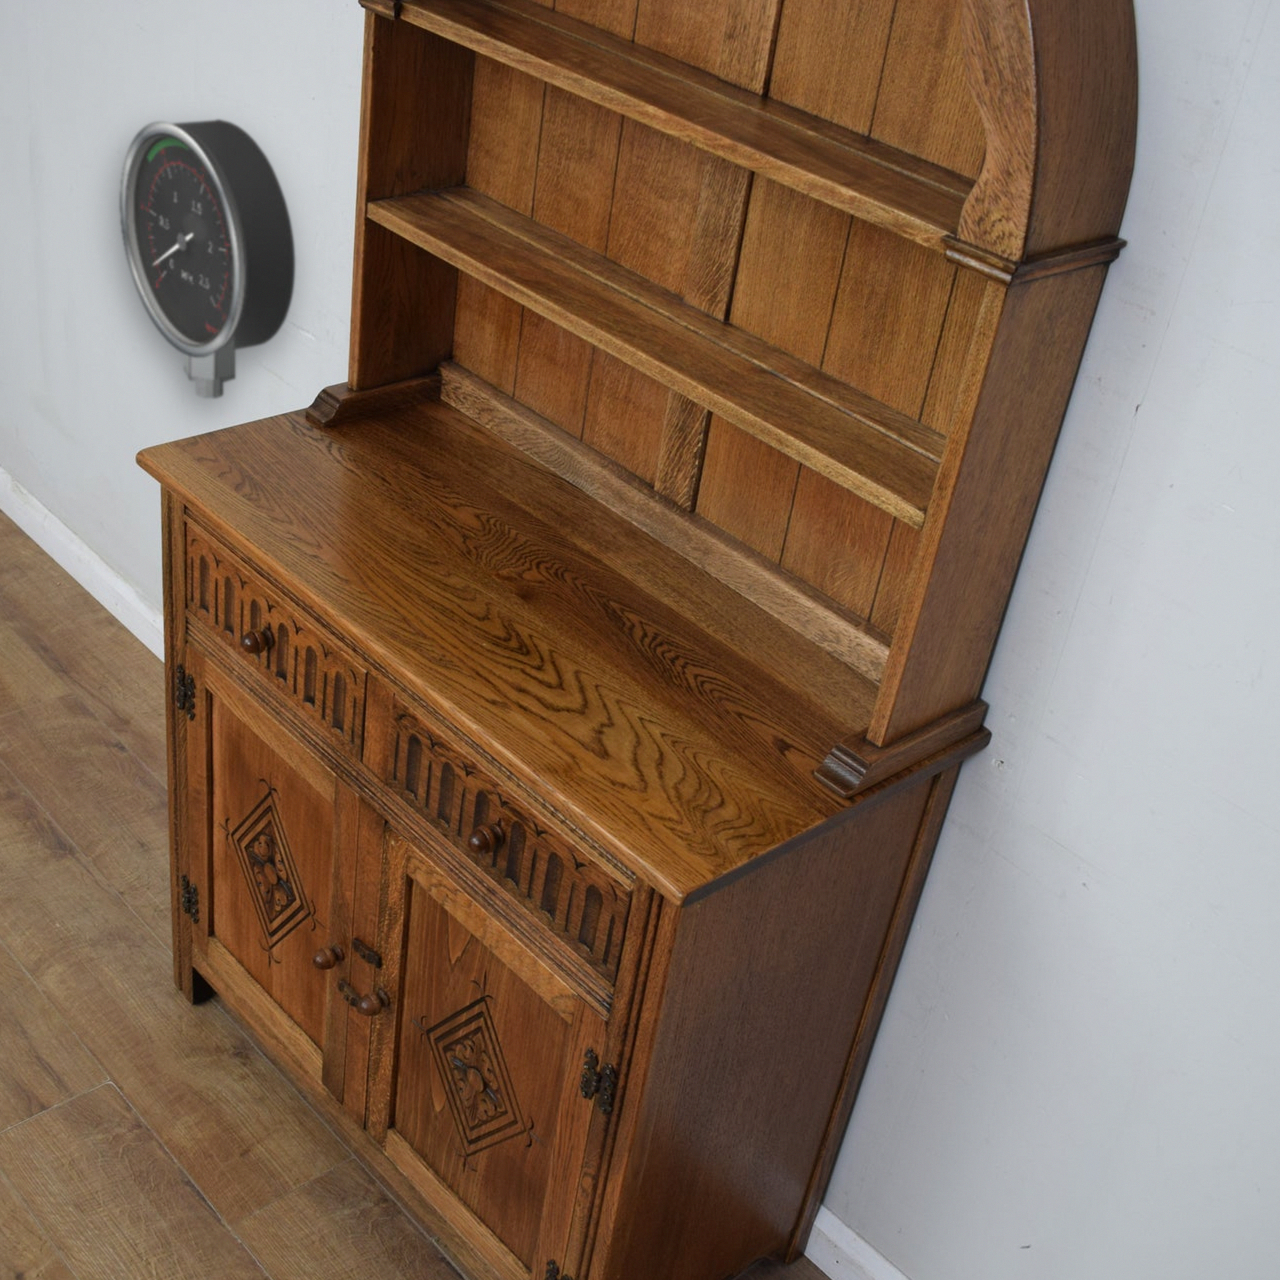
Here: 0.1 (MPa)
